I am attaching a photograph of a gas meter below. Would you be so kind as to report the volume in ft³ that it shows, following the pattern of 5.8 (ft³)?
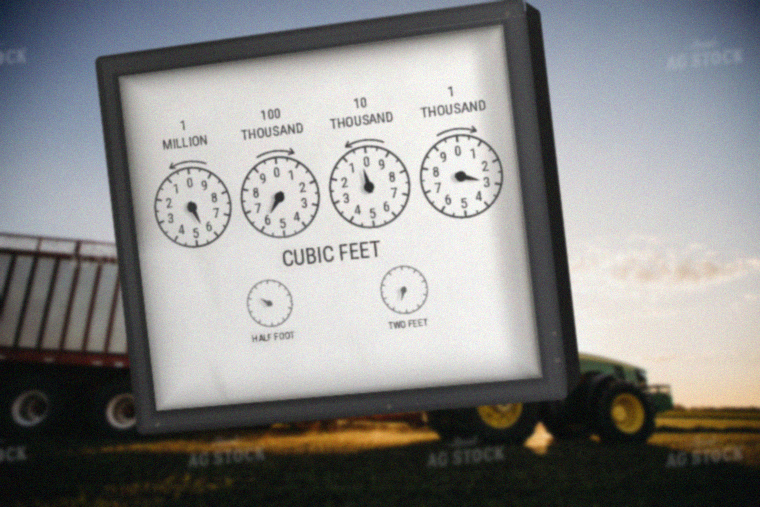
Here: 560300 (ft³)
